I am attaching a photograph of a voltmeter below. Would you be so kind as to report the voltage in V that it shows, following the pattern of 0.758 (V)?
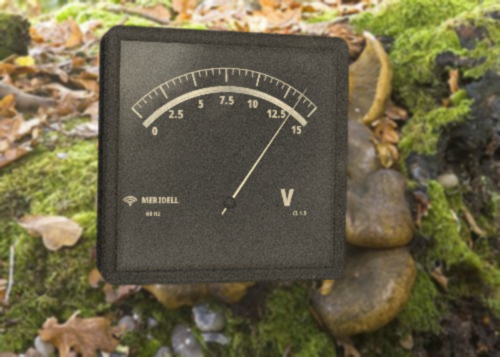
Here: 13.5 (V)
